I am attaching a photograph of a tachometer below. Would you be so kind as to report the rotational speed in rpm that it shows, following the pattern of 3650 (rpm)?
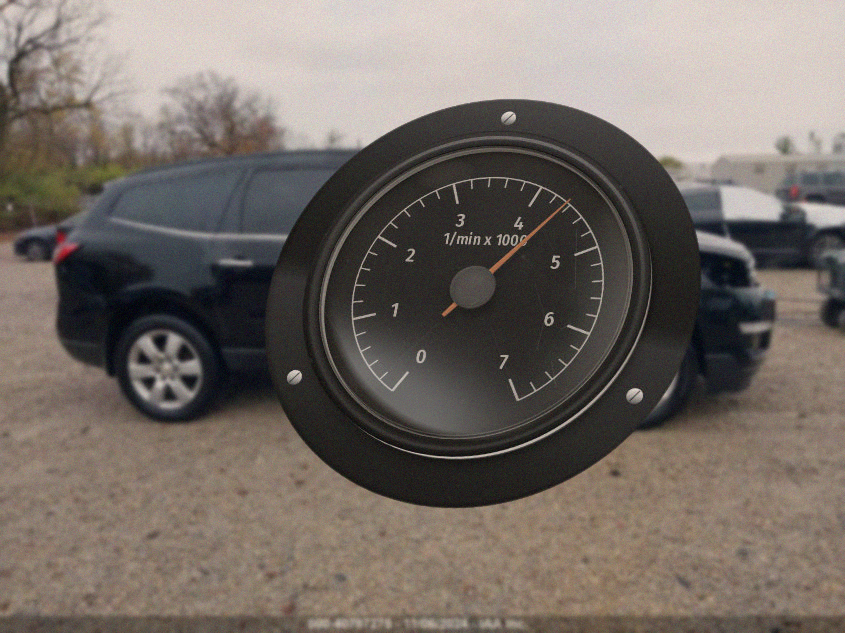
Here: 4400 (rpm)
